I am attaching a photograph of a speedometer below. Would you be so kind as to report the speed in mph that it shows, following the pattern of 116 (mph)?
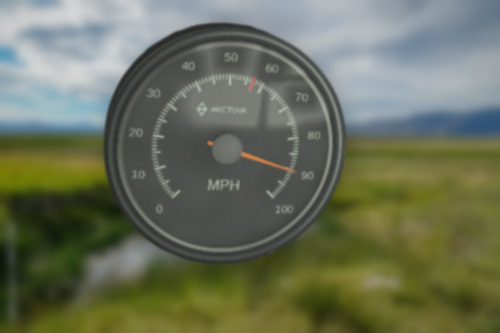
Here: 90 (mph)
